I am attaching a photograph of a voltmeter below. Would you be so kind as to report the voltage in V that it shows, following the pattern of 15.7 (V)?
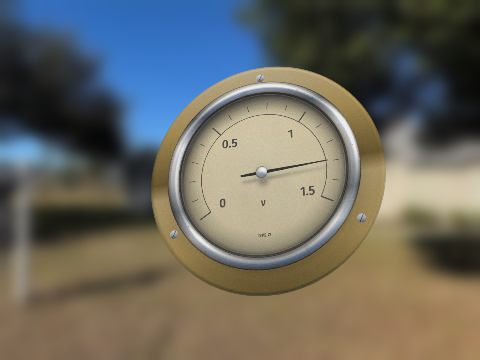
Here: 1.3 (V)
